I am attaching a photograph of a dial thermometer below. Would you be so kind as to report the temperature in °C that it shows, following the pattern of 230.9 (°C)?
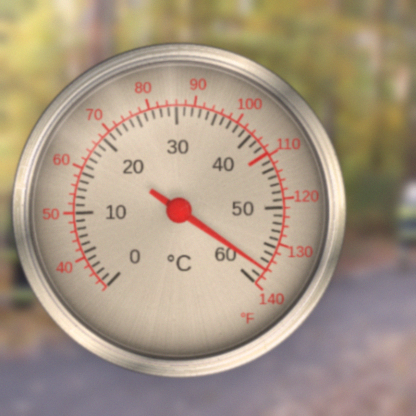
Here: 58 (°C)
